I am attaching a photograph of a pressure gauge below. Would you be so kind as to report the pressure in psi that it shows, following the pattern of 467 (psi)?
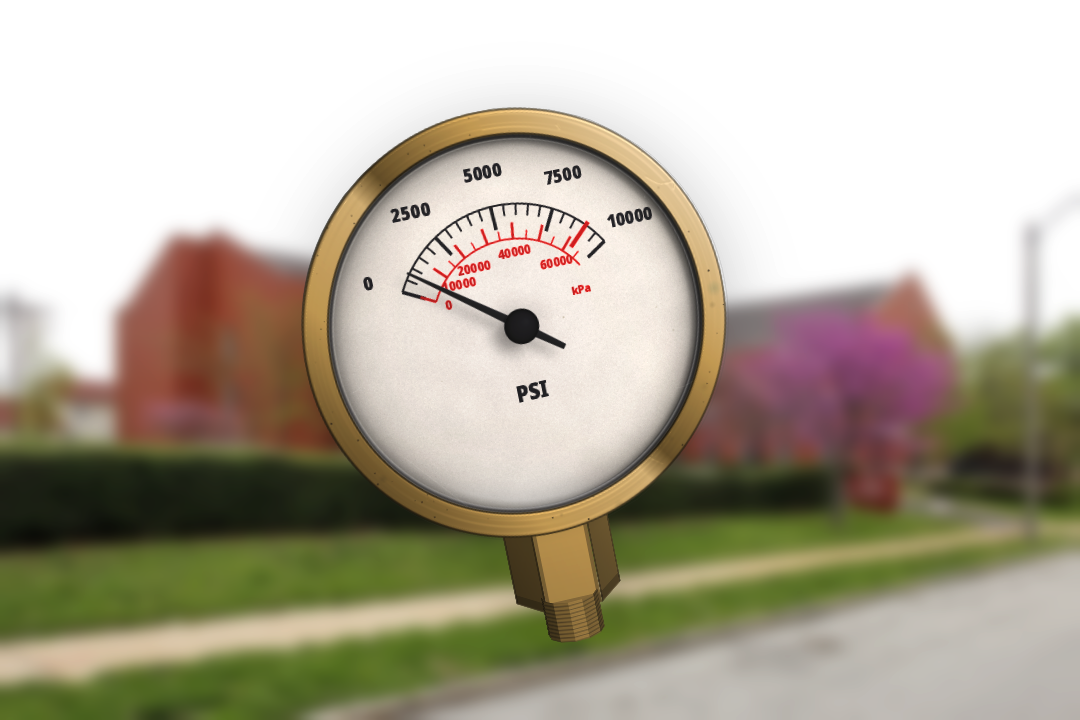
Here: 750 (psi)
